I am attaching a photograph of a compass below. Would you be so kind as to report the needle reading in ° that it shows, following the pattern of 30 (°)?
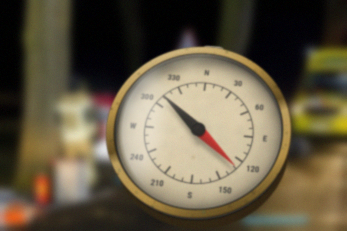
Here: 130 (°)
